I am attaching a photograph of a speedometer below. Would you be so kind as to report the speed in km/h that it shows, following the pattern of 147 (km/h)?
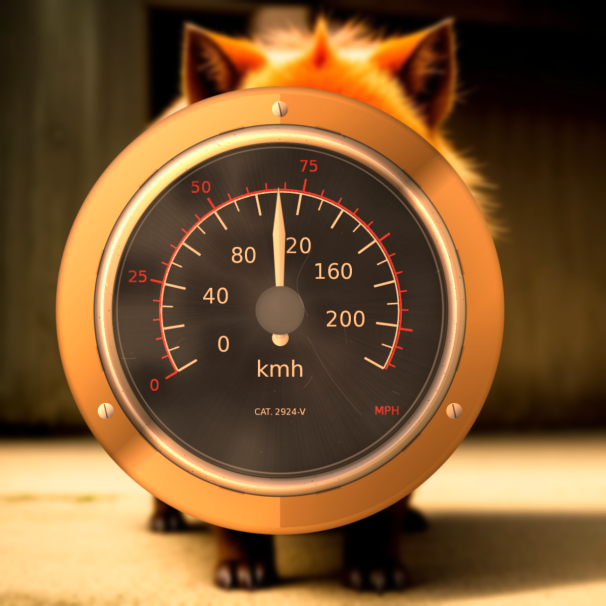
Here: 110 (km/h)
